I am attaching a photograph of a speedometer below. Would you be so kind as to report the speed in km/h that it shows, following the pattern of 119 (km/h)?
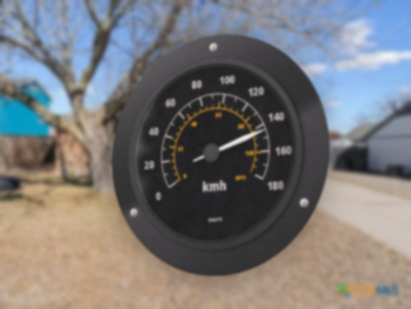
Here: 145 (km/h)
